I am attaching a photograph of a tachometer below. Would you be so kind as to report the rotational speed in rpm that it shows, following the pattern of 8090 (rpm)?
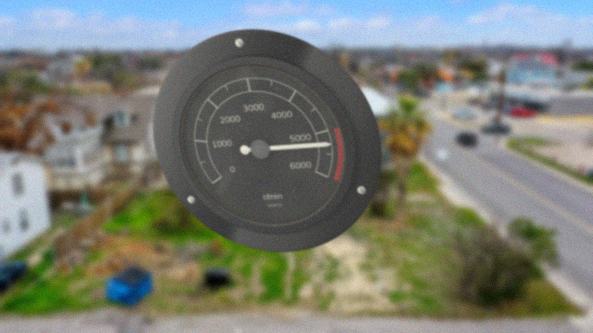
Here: 5250 (rpm)
